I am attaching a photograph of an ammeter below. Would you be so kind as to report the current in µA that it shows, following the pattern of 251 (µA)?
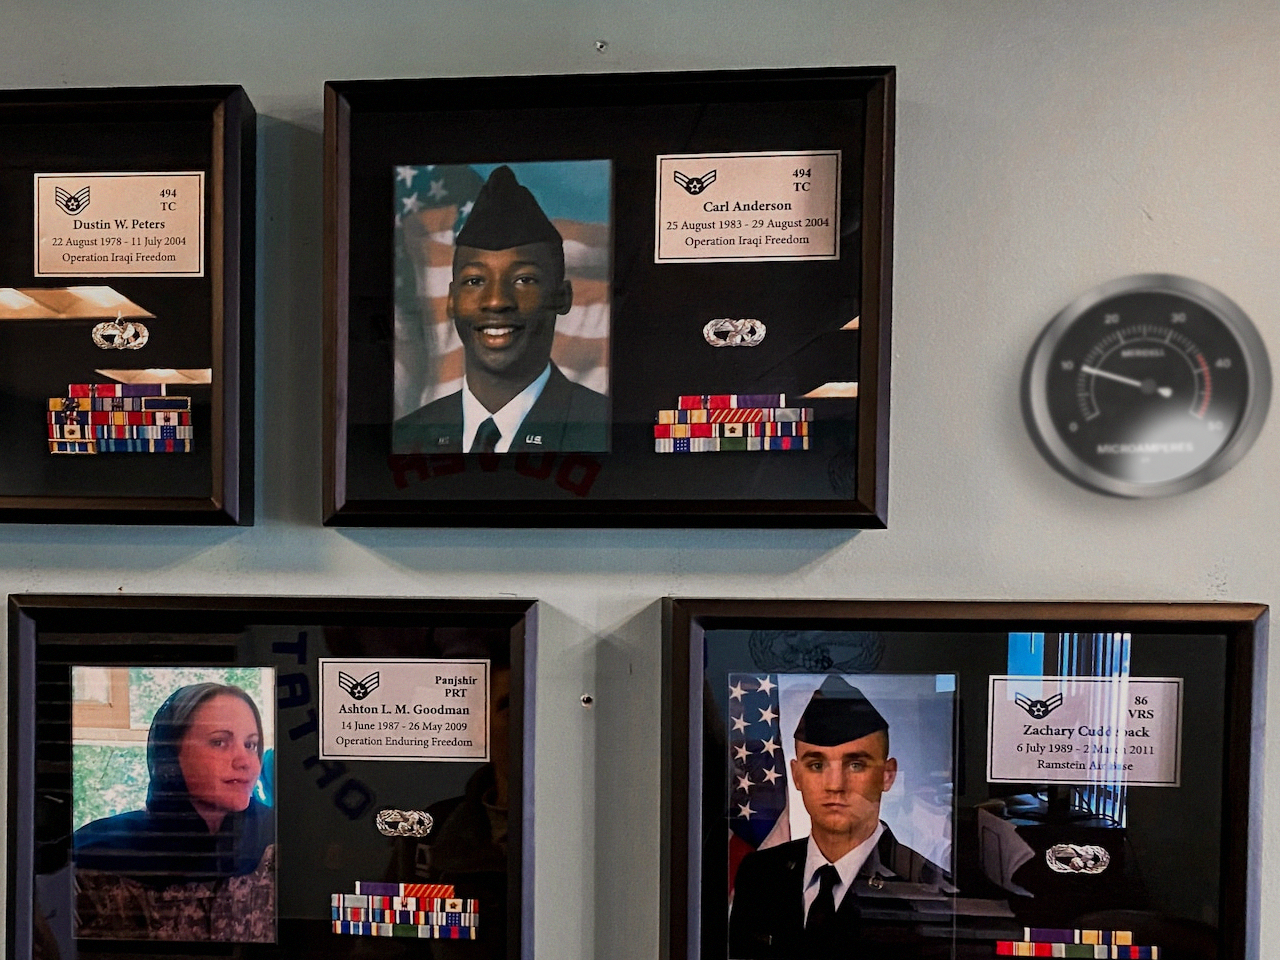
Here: 10 (µA)
